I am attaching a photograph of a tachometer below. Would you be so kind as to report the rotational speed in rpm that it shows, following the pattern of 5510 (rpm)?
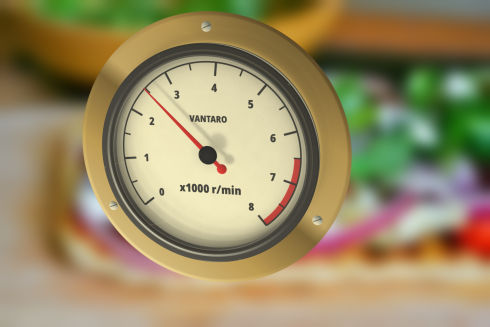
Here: 2500 (rpm)
